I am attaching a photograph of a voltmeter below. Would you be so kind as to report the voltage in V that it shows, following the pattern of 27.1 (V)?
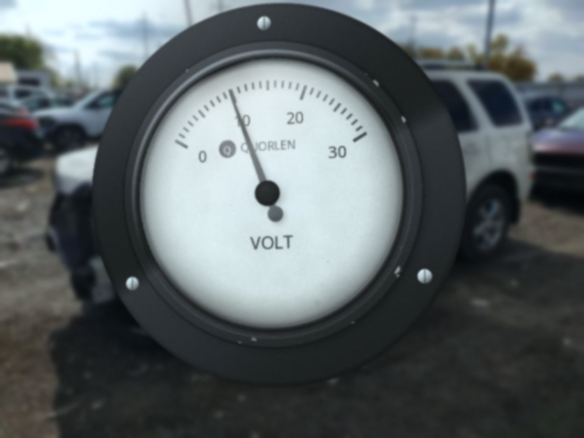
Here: 10 (V)
